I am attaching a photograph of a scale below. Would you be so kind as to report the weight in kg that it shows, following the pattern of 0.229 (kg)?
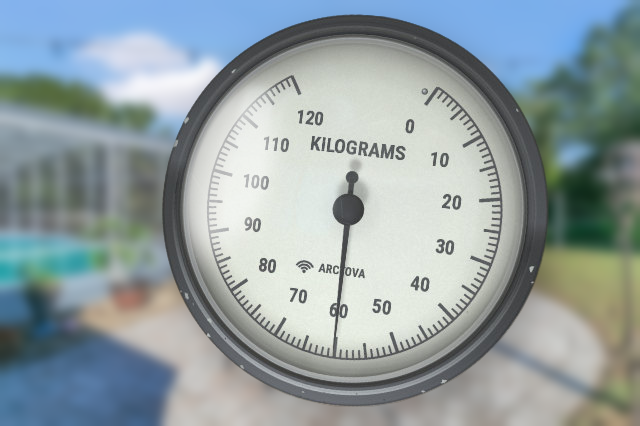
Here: 60 (kg)
